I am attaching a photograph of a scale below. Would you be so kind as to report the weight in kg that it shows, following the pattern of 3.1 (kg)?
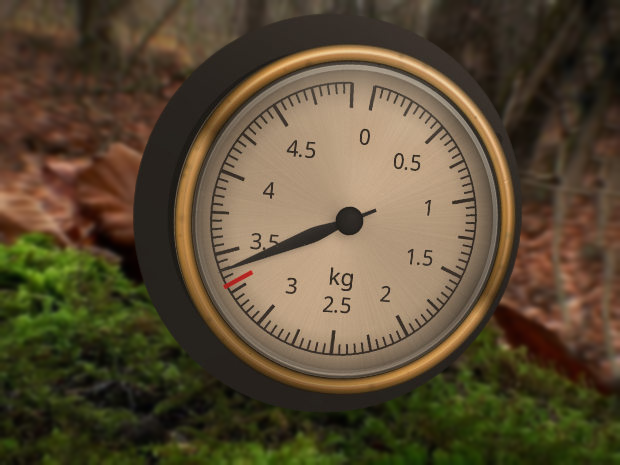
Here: 3.4 (kg)
